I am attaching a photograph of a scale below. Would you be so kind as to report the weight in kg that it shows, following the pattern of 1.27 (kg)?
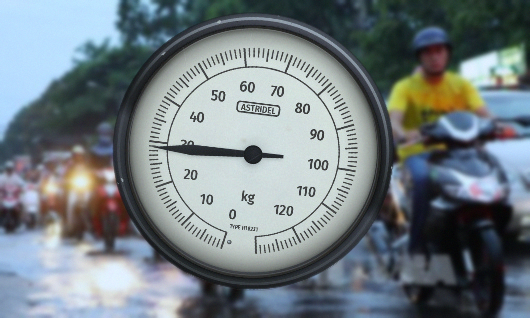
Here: 29 (kg)
